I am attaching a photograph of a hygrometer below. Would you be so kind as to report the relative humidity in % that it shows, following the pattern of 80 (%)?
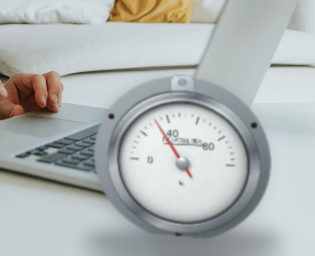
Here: 32 (%)
